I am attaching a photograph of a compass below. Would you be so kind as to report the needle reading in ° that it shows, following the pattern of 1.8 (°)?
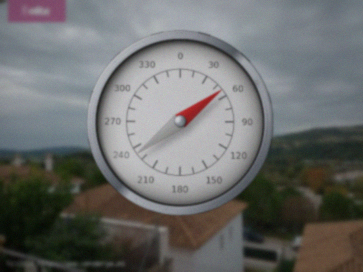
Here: 52.5 (°)
